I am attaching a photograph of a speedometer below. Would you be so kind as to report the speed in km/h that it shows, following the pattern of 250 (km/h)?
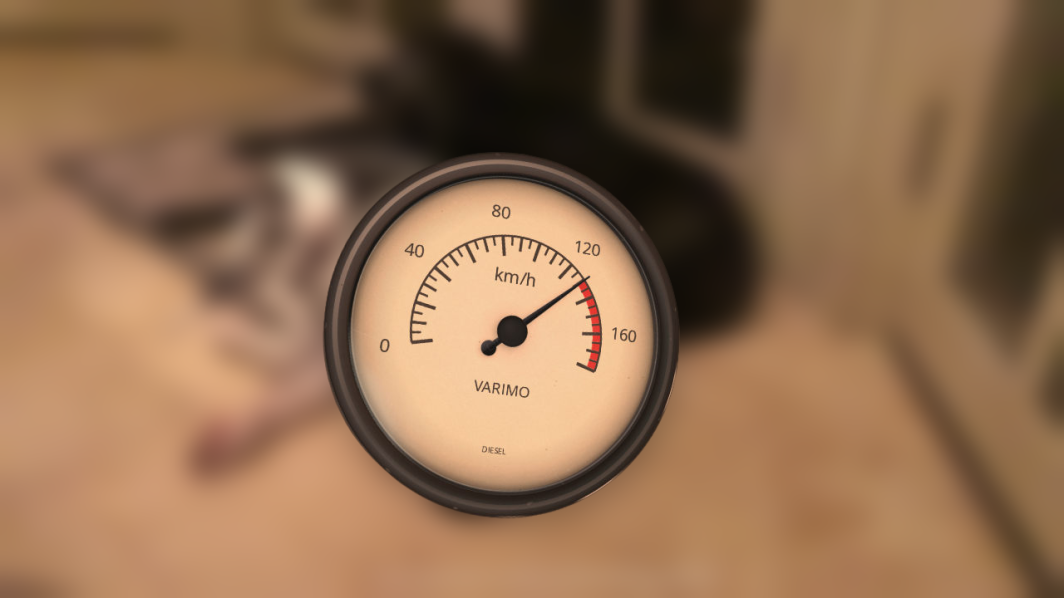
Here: 130 (km/h)
